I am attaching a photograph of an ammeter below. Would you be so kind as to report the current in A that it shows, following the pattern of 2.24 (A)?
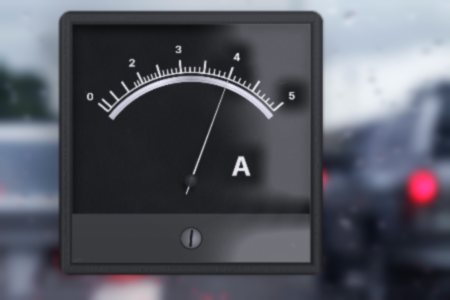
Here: 4 (A)
